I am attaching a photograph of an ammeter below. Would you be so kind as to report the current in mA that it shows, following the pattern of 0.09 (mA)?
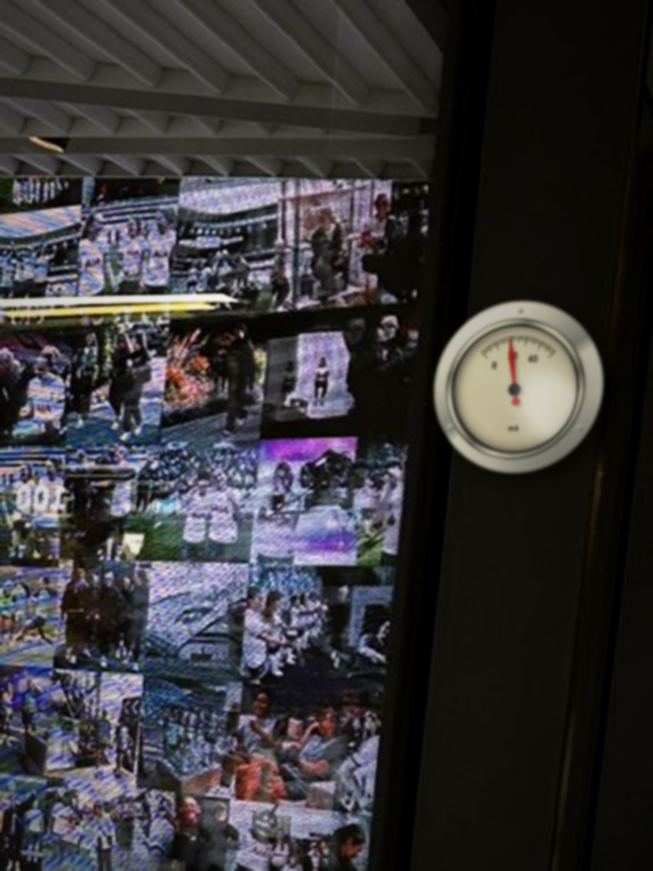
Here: 20 (mA)
